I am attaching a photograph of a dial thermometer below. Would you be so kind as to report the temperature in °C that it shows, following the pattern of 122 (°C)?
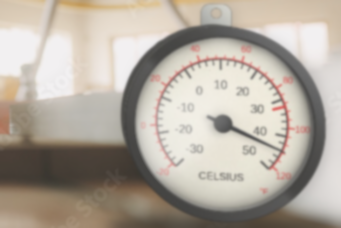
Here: 44 (°C)
